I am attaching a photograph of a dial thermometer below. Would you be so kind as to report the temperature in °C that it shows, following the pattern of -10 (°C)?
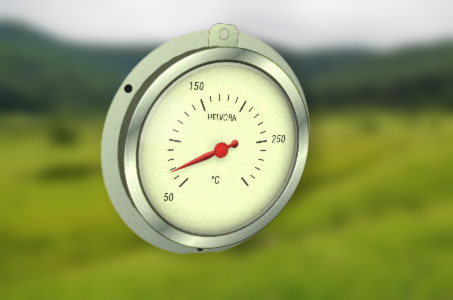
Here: 70 (°C)
